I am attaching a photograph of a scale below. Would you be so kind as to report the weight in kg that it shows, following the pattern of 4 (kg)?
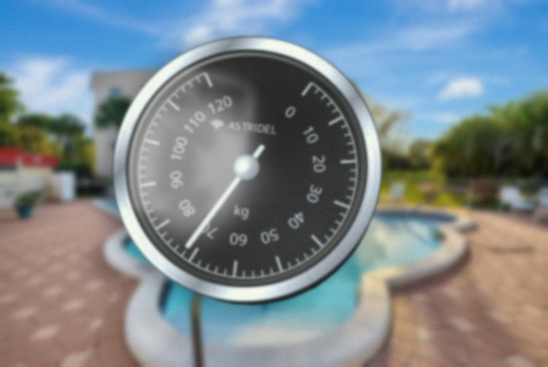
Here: 72 (kg)
